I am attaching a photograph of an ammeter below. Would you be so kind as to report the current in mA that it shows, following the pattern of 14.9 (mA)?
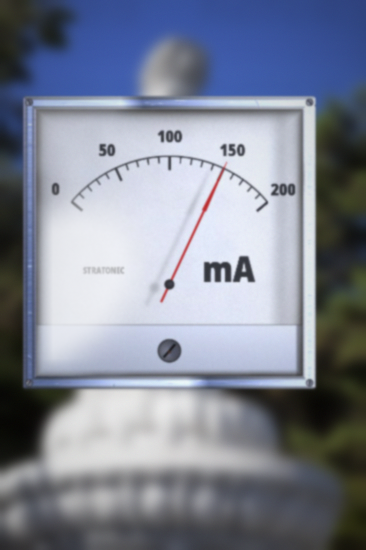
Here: 150 (mA)
